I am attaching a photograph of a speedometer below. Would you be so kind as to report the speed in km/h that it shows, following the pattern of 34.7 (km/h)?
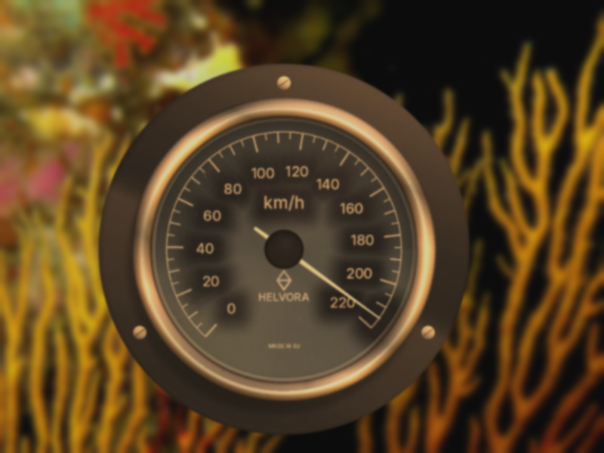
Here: 215 (km/h)
